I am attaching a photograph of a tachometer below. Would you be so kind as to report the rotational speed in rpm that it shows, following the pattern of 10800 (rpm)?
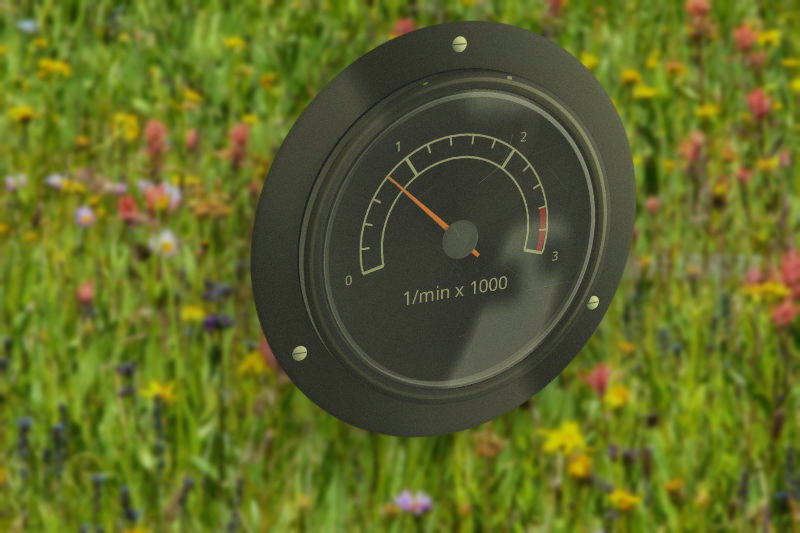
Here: 800 (rpm)
